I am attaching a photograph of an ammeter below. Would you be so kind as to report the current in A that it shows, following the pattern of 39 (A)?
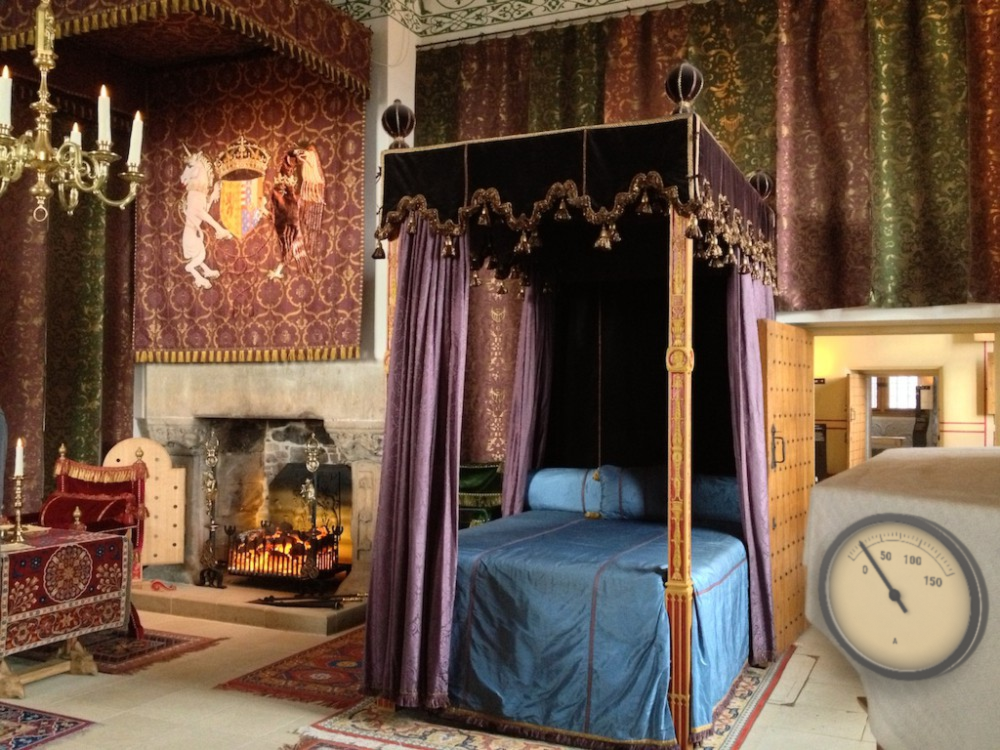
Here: 25 (A)
